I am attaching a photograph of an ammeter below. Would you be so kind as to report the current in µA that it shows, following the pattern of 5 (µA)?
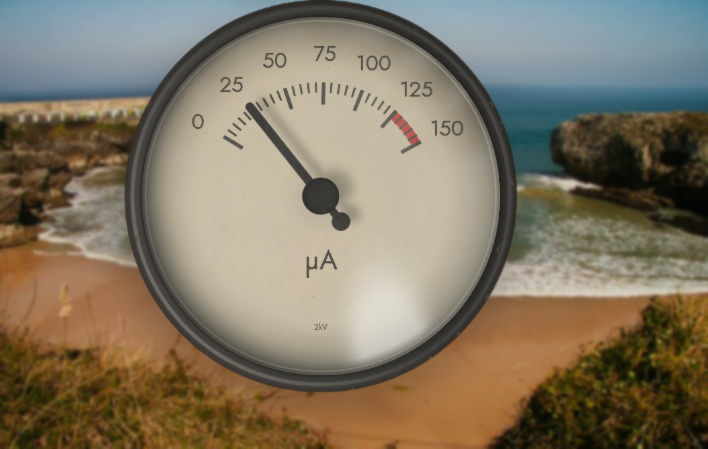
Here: 25 (µA)
